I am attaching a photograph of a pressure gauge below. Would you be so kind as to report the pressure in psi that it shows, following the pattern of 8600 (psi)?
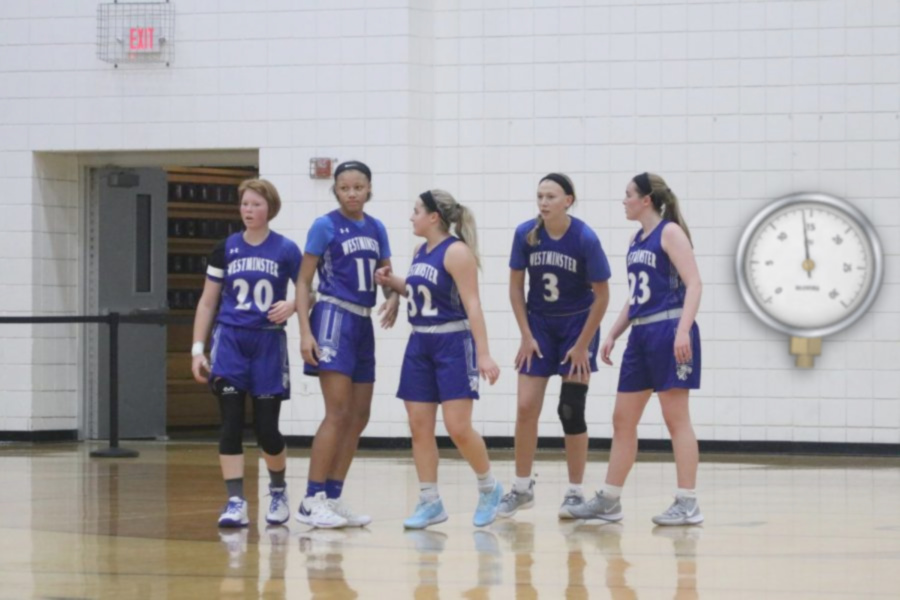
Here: 14 (psi)
